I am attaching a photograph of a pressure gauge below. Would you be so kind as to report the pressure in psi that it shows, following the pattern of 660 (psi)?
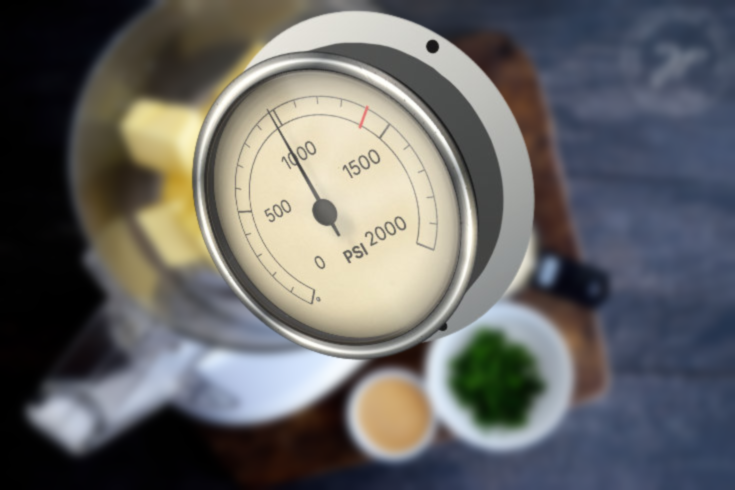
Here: 1000 (psi)
